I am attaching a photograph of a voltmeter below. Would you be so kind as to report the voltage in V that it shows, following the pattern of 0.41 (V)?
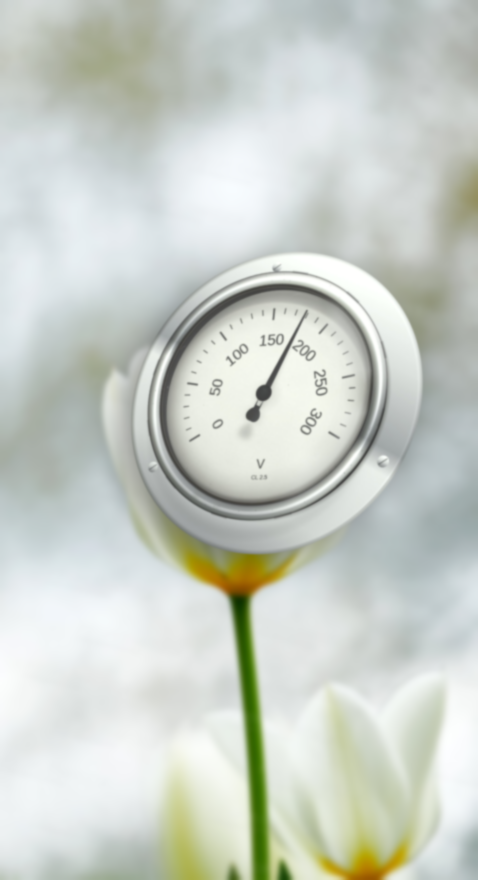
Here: 180 (V)
